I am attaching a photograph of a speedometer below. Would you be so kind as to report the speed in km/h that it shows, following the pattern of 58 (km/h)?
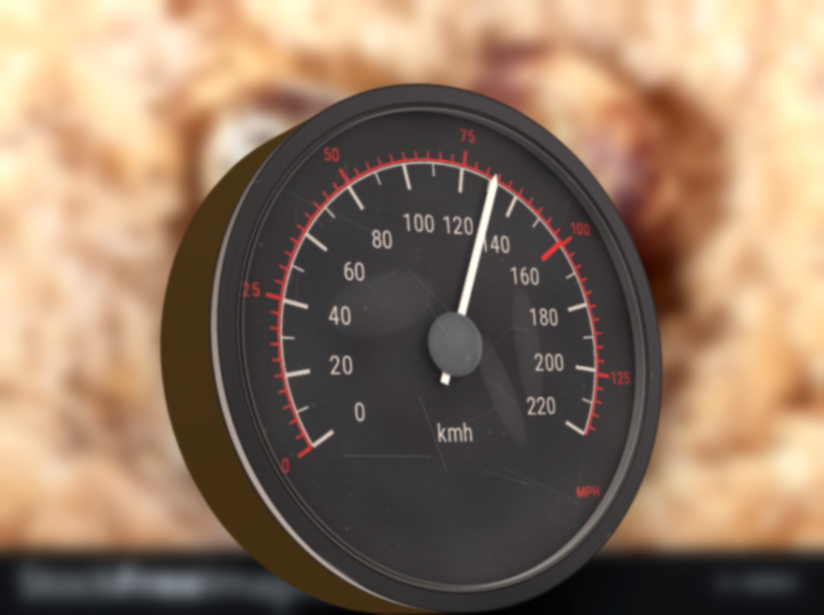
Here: 130 (km/h)
